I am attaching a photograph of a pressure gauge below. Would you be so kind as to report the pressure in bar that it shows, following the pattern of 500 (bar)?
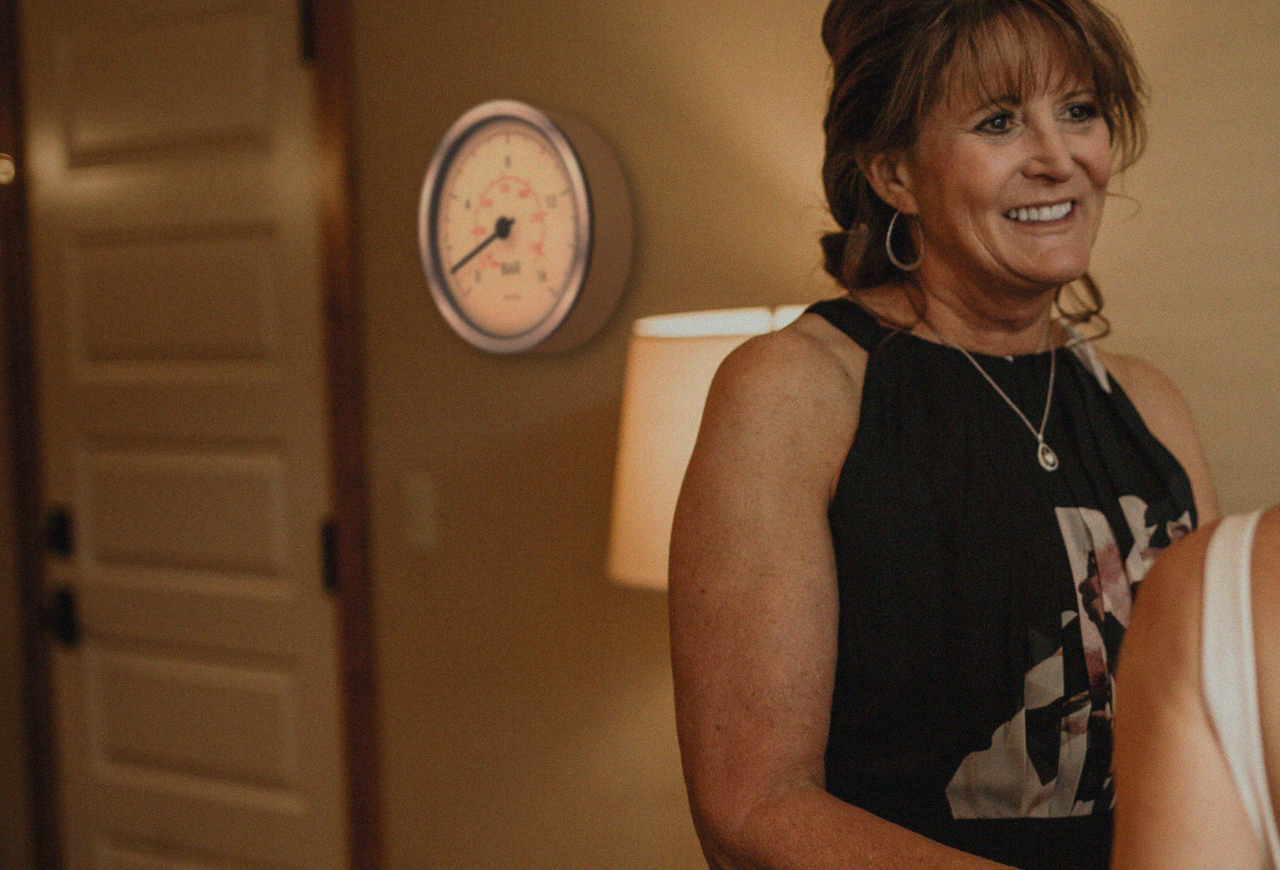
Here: 1 (bar)
